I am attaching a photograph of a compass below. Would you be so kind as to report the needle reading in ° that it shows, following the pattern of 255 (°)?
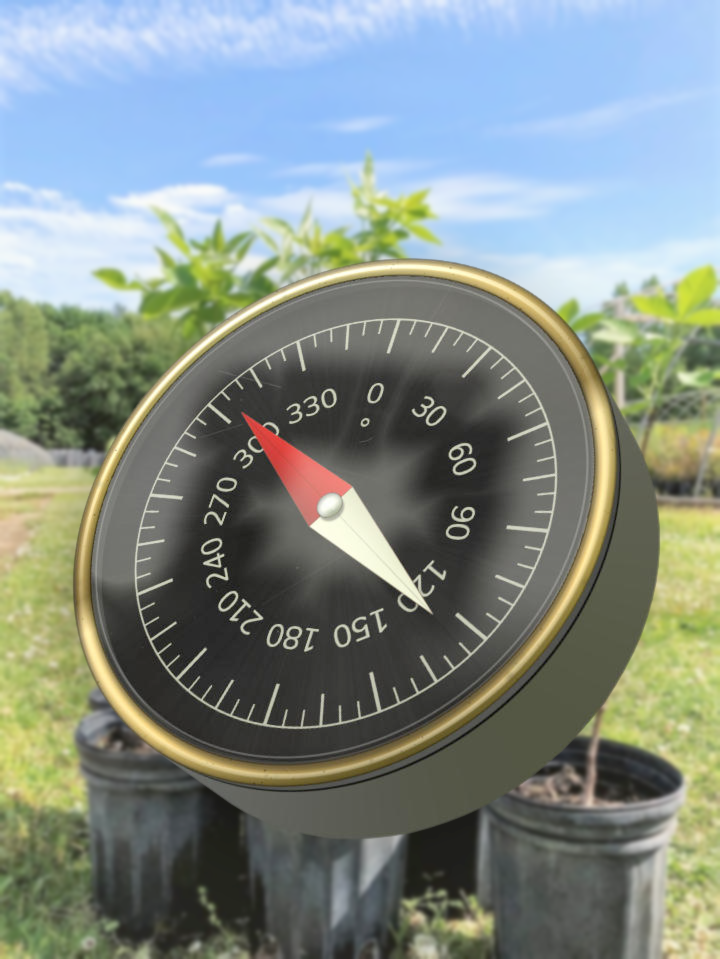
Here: 305 (°)
